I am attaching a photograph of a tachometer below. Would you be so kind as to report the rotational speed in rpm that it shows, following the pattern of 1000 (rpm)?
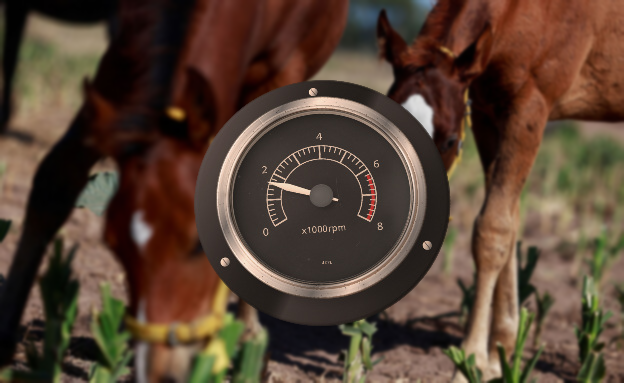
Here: 1600 (rpm)
